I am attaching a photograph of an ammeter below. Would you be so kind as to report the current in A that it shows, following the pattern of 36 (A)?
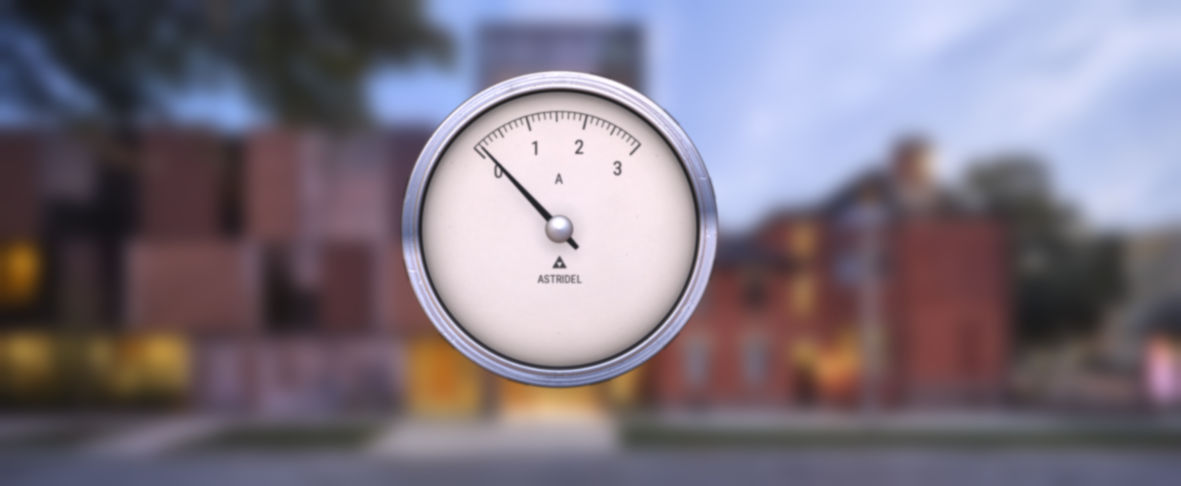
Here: 0.1 (A)
